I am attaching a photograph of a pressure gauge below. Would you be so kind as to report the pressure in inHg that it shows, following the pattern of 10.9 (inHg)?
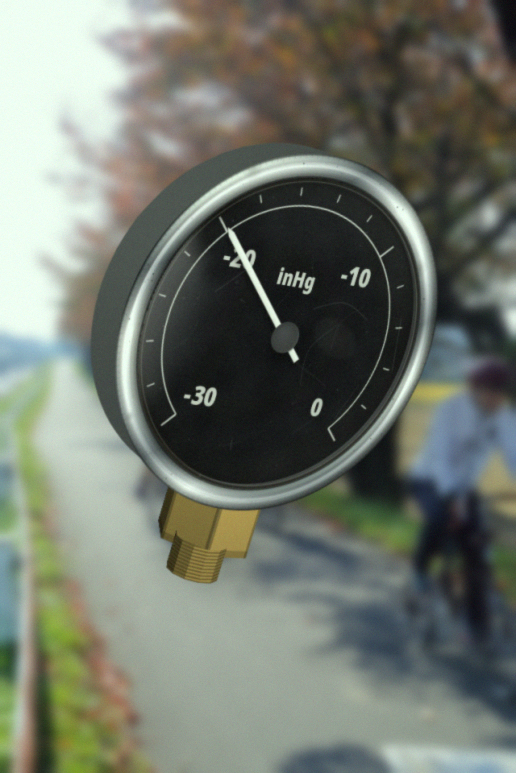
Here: -20 (inHg)
